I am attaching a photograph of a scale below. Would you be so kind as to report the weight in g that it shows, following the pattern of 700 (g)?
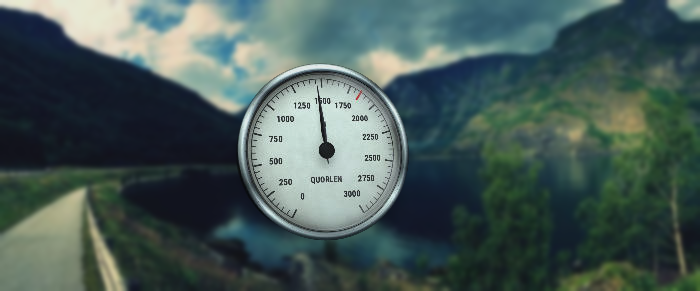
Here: 1450 (g)
